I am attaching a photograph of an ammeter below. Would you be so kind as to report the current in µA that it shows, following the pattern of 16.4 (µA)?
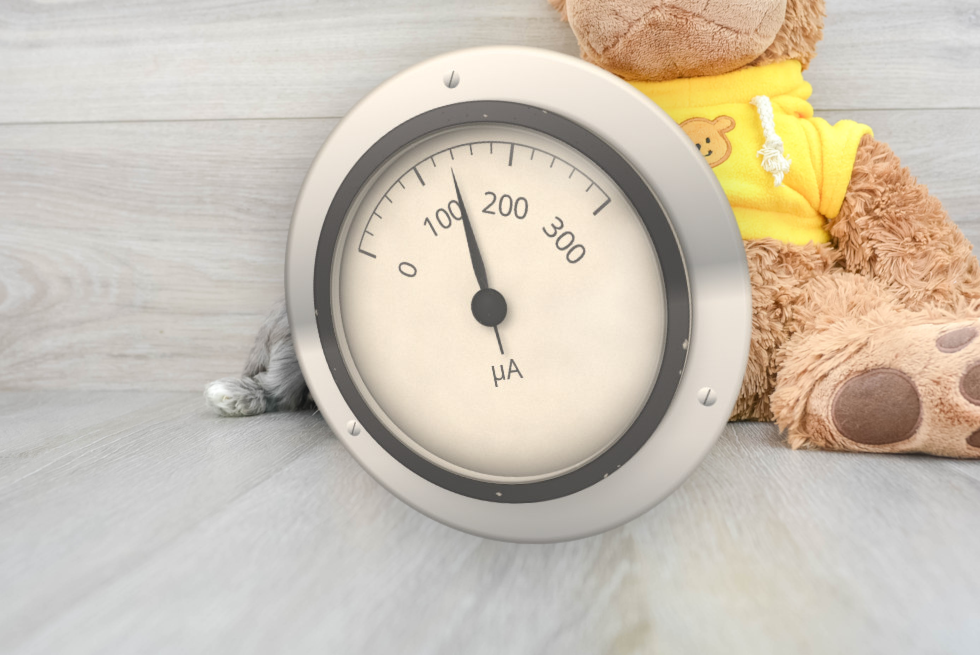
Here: 140 (µA)
